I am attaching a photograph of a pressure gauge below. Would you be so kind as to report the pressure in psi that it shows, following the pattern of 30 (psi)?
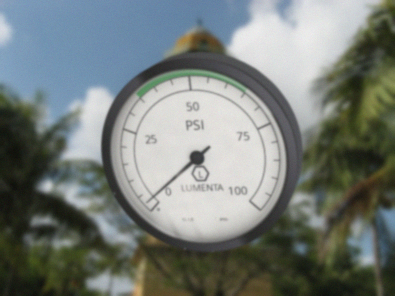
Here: 2.5 (psi)
